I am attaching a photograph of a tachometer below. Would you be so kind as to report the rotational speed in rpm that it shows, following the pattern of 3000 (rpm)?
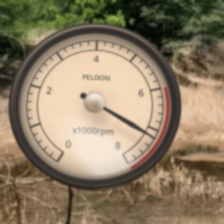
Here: 7200 (rpm)
